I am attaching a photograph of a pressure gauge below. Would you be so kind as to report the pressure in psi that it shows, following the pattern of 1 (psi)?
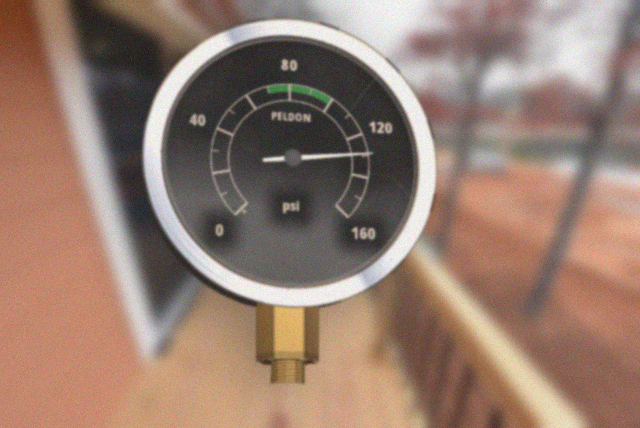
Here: 130 (psi)
